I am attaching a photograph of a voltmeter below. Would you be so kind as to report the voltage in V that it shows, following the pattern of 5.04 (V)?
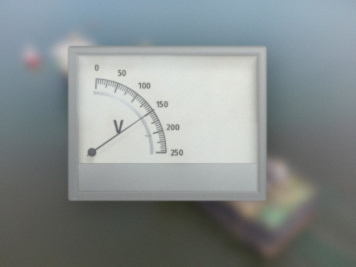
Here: 150 (V)
